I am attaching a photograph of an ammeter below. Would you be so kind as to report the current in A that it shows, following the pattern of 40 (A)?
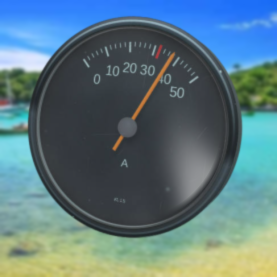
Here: 38 (A)
